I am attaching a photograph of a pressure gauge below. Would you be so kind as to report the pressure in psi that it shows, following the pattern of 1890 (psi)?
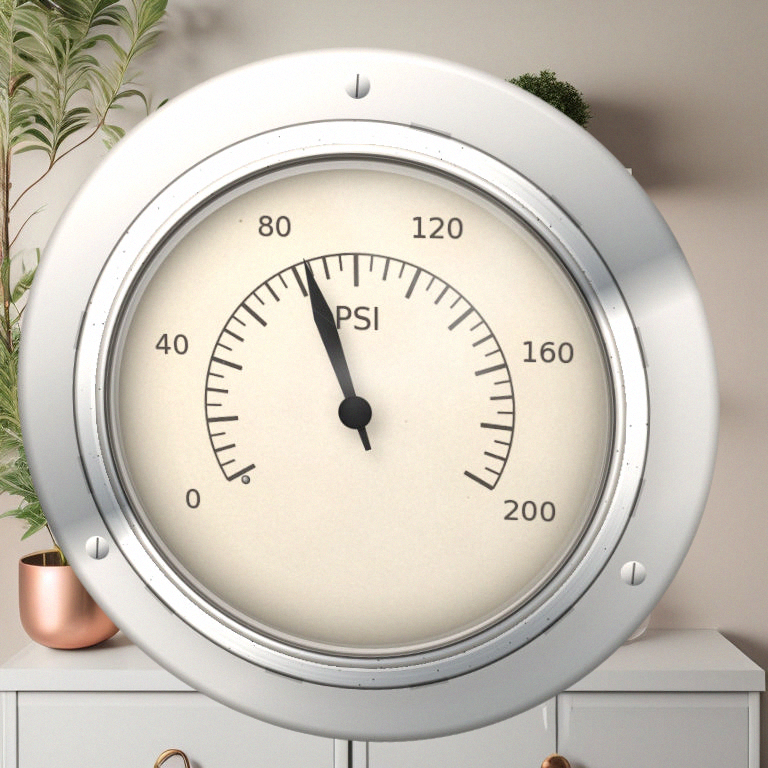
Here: 85 (psi)
